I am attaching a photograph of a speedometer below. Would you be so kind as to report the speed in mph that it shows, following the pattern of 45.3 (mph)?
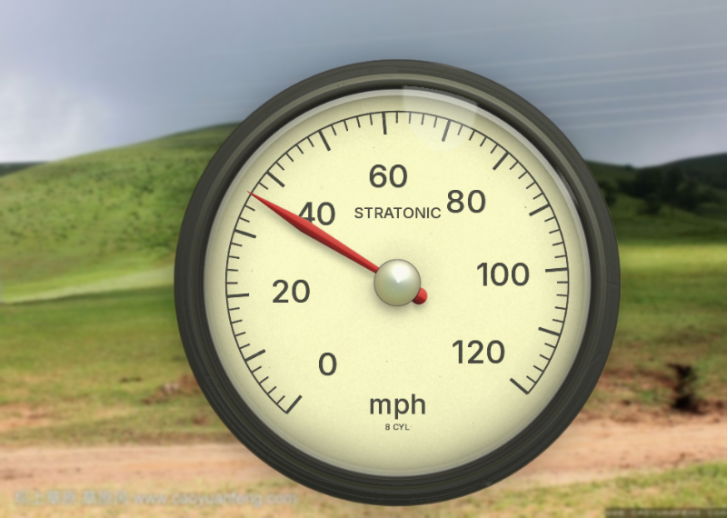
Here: 36 (mph)
